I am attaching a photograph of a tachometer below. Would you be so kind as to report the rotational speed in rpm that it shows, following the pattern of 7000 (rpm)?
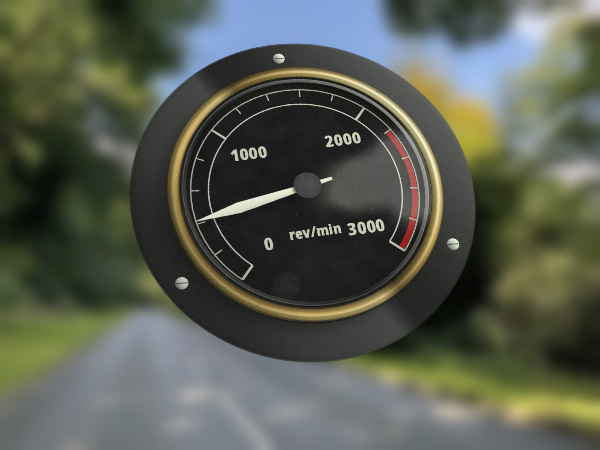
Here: 400 (rpm)
